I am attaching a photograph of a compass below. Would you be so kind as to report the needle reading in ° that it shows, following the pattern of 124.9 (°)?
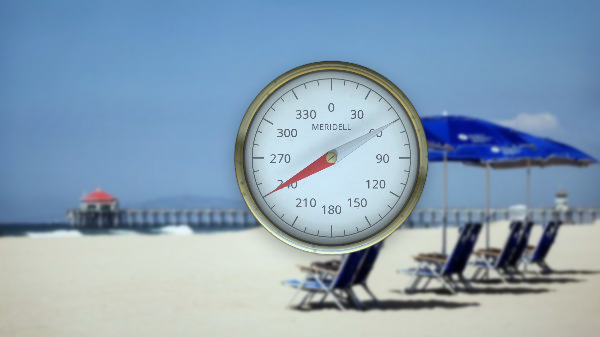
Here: 240 (°)
